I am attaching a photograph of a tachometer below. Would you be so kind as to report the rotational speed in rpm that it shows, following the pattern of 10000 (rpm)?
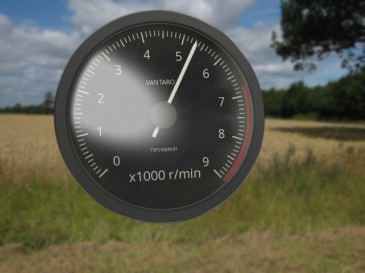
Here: 5300 (rpm)
